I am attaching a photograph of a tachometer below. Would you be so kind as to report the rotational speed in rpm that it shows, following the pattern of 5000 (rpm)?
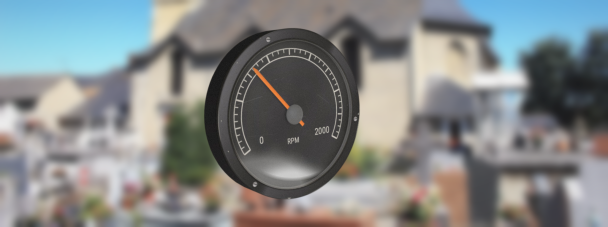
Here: 650 (rpm)
